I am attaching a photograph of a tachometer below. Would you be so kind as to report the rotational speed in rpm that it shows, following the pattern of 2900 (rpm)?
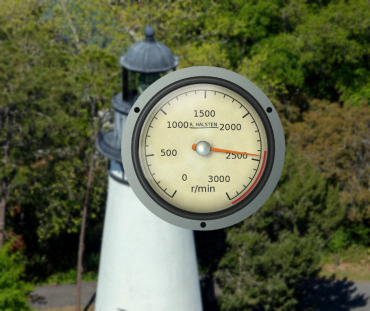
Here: 2450 (rpm)
